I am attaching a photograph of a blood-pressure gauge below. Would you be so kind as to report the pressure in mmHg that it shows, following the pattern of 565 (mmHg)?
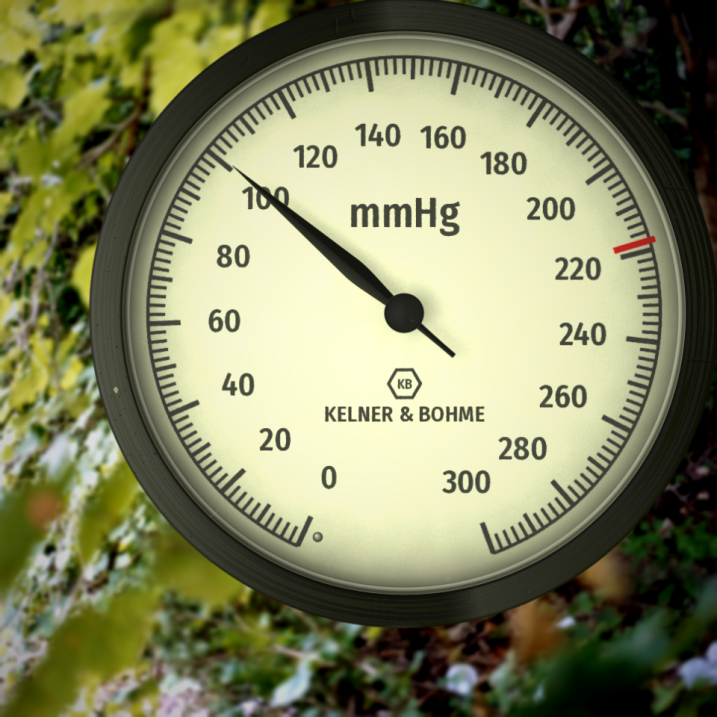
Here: 101 (mmHg)
